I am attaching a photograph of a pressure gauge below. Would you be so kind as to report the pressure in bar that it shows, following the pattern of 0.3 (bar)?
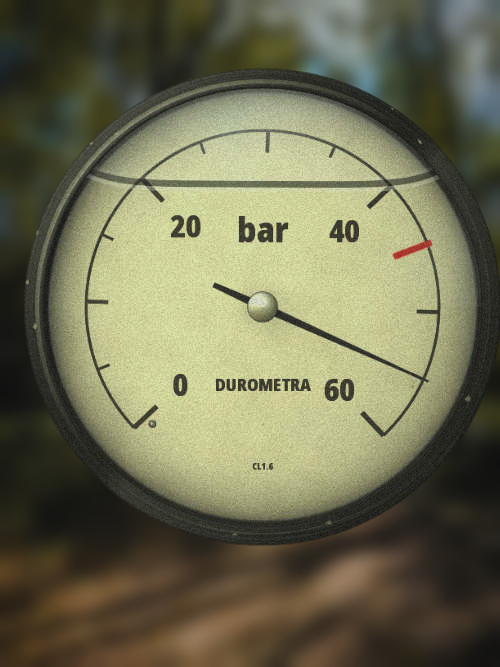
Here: 55 (bar)
